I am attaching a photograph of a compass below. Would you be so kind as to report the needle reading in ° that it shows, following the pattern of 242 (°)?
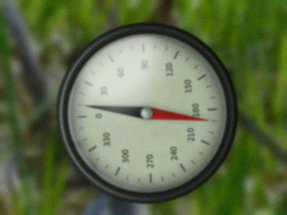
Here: 190 (°)
